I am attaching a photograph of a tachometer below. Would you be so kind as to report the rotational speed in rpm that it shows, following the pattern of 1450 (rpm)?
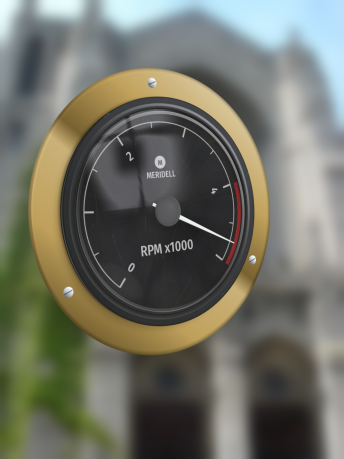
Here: 4750 (rpm)
